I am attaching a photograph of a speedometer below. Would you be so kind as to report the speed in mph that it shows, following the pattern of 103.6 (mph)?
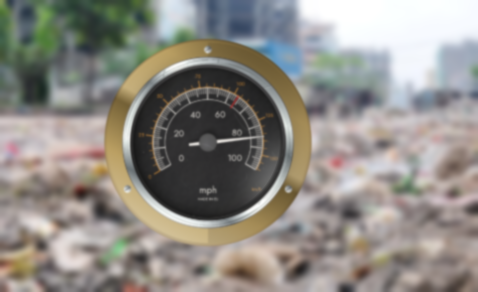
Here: 85 (mph)
